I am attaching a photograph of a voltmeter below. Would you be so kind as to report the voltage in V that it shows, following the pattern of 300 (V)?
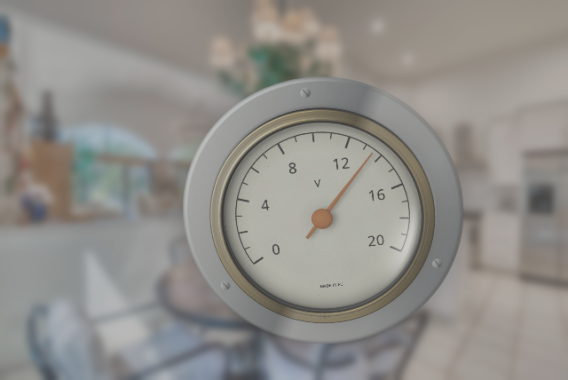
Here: 13.5 (V)
